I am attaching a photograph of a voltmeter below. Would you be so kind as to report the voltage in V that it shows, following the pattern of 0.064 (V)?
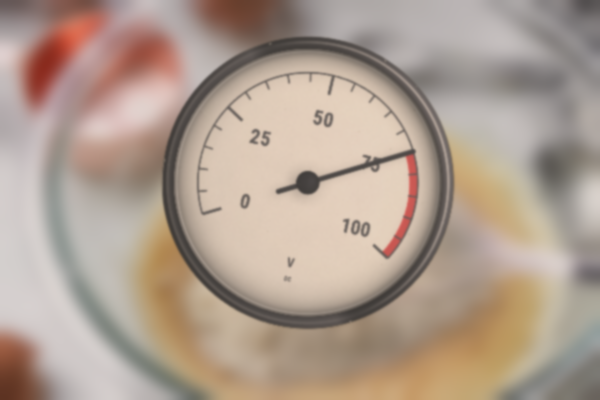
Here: 75 (V)
